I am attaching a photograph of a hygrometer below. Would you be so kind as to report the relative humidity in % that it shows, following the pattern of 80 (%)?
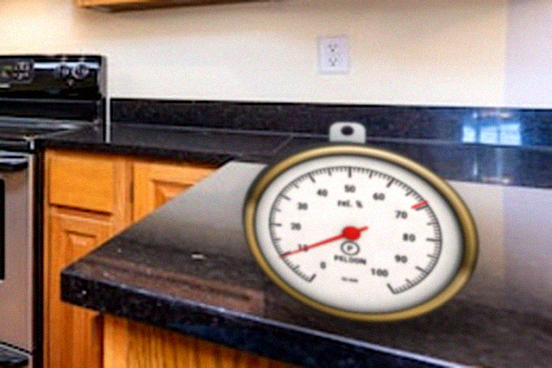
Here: 10 (%)
